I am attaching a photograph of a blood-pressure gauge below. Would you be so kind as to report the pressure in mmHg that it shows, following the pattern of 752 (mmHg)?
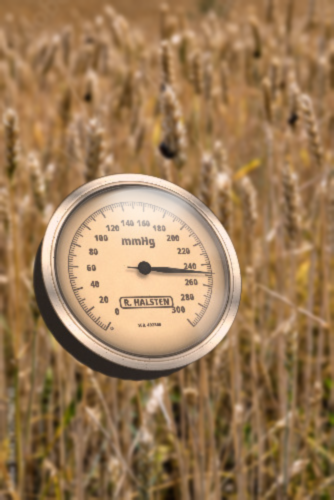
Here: 250 (mmHg)
